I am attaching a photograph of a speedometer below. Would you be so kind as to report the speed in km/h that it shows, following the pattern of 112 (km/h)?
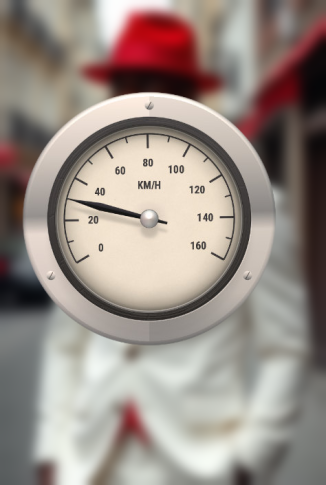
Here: 30 (km/h)
